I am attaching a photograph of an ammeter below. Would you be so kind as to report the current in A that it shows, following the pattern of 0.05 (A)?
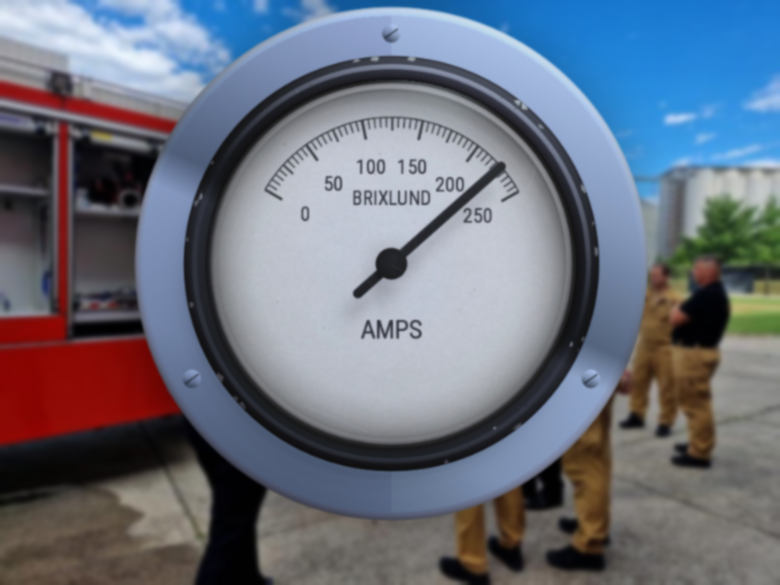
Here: 225 (A)
